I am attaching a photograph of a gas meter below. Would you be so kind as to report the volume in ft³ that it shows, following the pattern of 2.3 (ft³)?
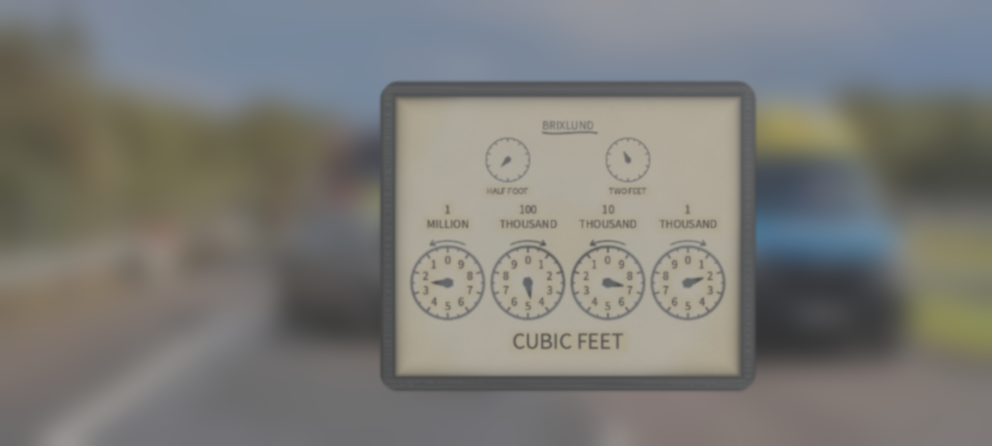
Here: 247200 (ft³)
